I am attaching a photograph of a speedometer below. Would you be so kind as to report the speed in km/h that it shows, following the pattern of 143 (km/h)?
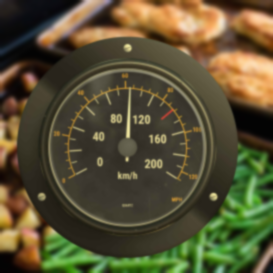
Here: 100 (km/h)
